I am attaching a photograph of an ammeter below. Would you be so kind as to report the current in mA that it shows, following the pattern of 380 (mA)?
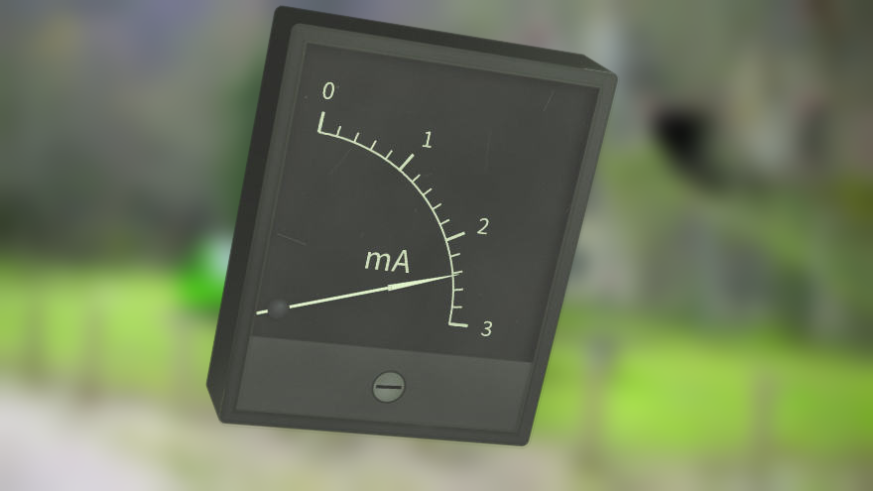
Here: 2.4 (mA)
